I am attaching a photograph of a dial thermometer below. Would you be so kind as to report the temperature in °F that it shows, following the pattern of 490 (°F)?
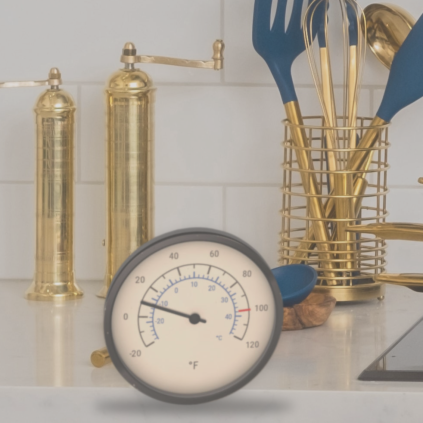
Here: 10 (°F)
